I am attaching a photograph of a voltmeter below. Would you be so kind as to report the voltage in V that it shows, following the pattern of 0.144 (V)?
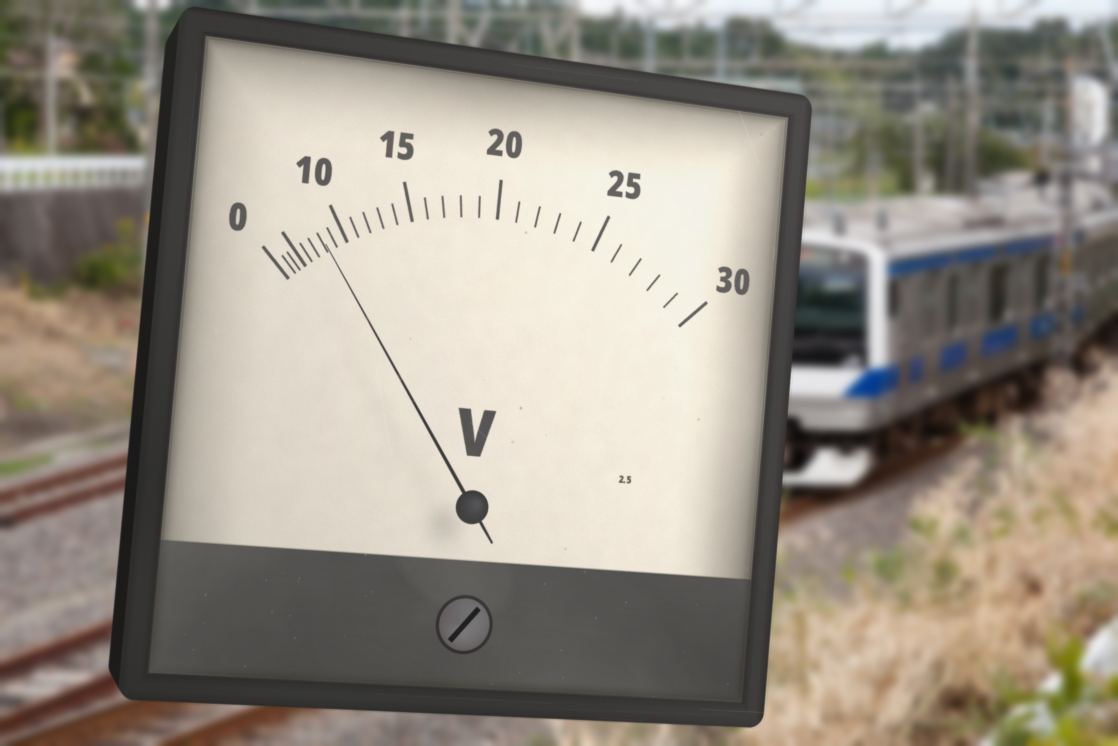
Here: 8 (V)
